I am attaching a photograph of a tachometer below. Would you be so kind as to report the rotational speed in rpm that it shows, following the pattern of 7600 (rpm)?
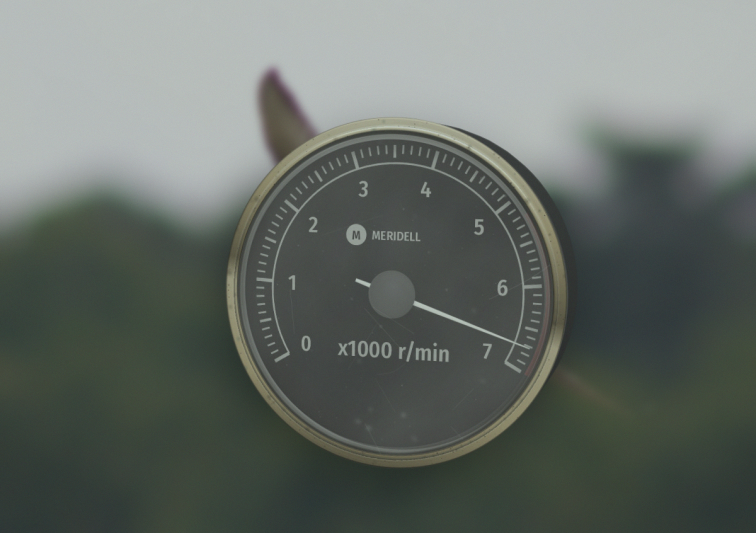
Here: 6700 (rpm)
